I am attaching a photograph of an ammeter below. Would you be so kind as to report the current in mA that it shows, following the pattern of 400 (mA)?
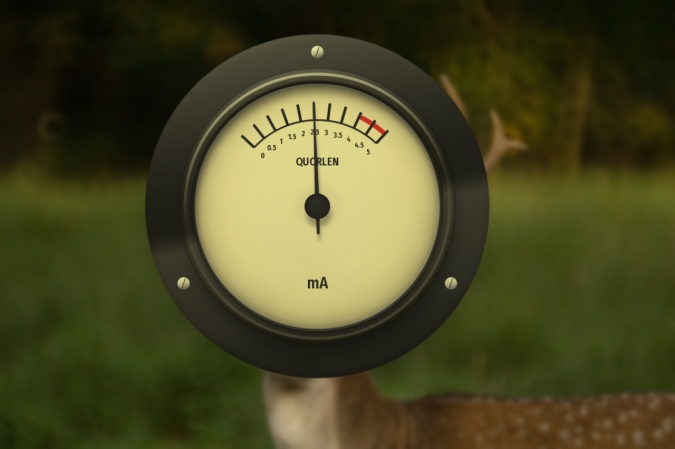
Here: 2.5 (mA)
